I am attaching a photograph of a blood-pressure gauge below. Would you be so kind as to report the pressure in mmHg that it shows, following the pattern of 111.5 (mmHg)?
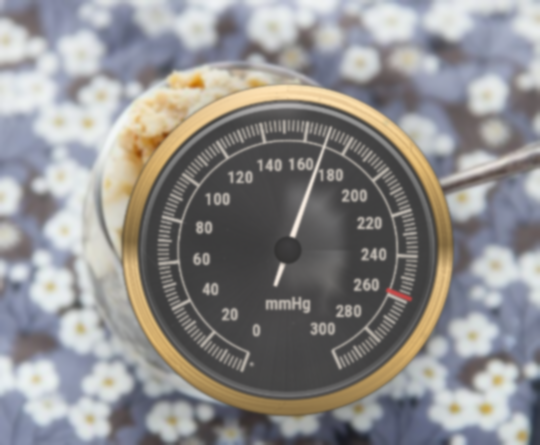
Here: 170 (mmHg)
